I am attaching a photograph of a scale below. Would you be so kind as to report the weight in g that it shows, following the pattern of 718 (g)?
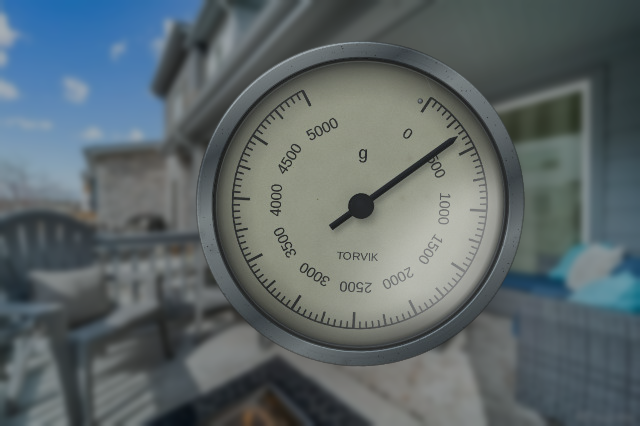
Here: 350 (g)
